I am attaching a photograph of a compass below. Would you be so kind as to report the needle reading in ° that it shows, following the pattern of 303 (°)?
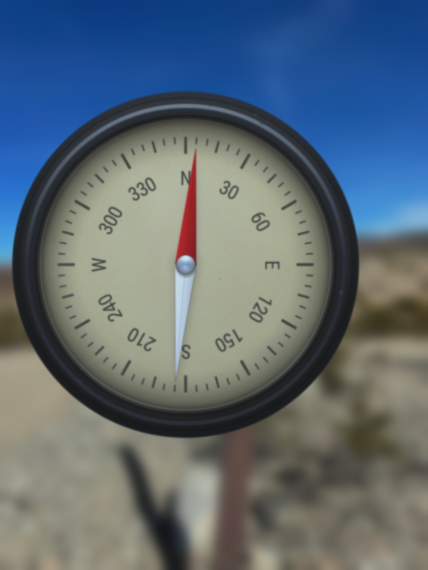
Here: 5 (°)
